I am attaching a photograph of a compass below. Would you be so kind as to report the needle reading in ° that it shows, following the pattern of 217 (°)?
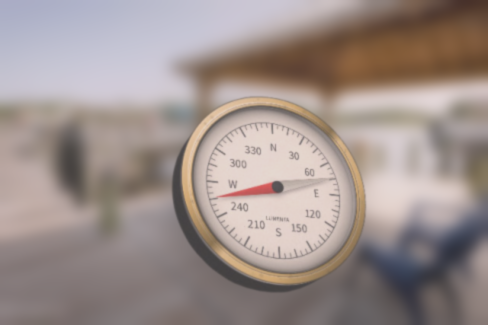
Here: 255 (°)
